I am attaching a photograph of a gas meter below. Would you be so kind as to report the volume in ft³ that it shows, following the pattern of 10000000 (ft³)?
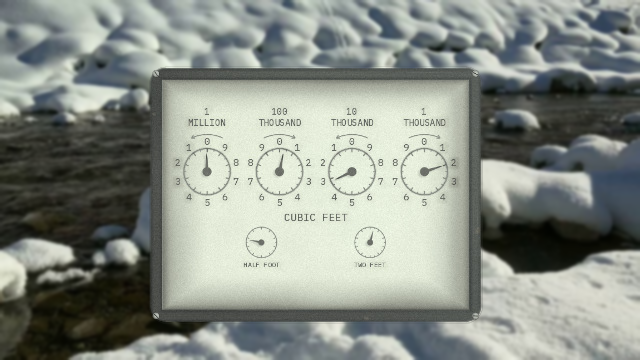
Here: 3200 (ft³)
